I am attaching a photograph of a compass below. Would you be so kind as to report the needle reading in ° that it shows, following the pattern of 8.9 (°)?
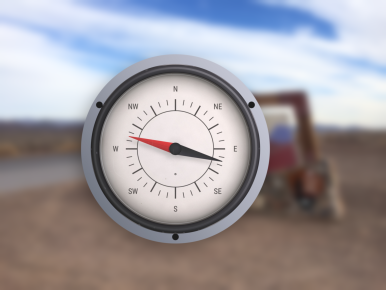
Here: 285 (°)
